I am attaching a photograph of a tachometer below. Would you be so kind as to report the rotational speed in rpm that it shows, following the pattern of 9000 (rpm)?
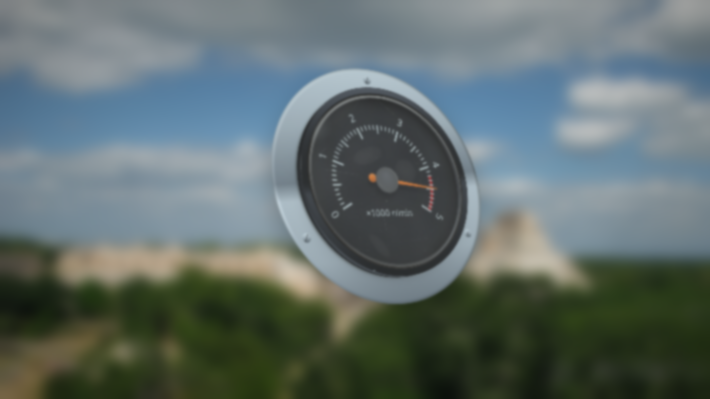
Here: 4500 (rpm)
